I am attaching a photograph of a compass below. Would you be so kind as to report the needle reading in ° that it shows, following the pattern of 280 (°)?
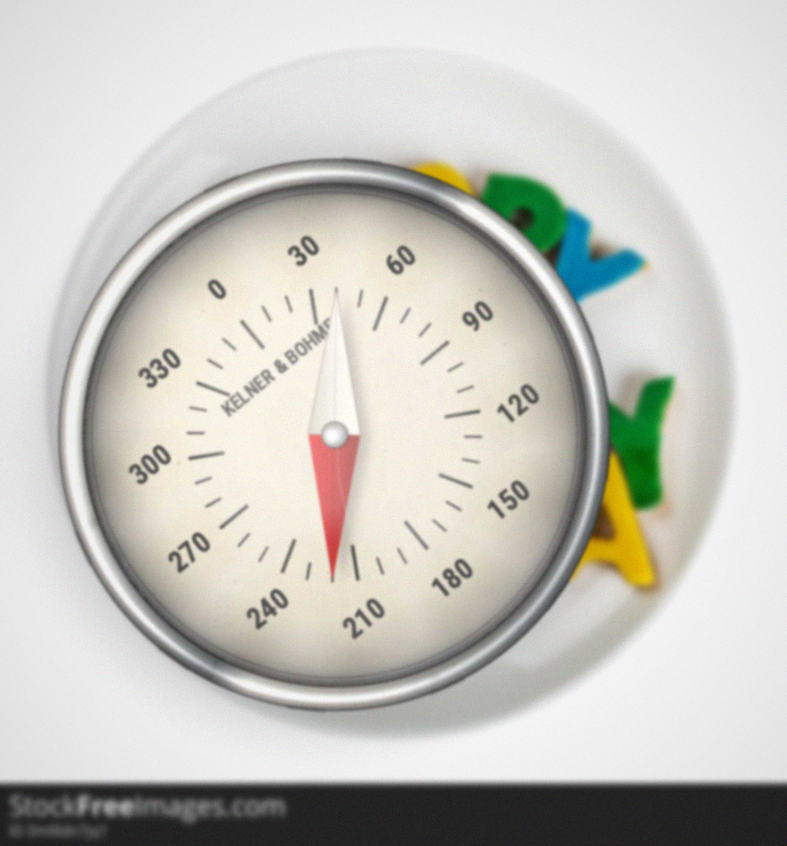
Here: 220 (°)
